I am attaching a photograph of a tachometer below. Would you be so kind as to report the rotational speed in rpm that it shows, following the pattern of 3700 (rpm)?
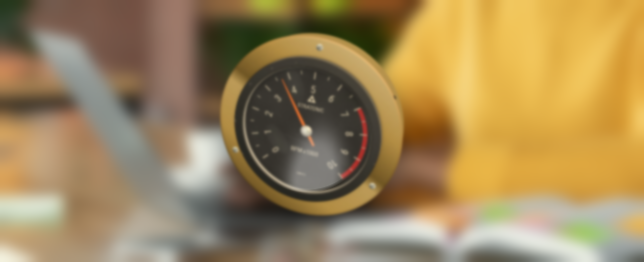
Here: 3750 (rpm)
